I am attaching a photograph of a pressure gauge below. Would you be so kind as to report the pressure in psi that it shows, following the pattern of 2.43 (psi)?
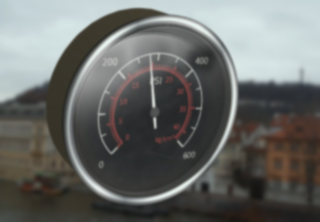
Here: 275 (psi)
